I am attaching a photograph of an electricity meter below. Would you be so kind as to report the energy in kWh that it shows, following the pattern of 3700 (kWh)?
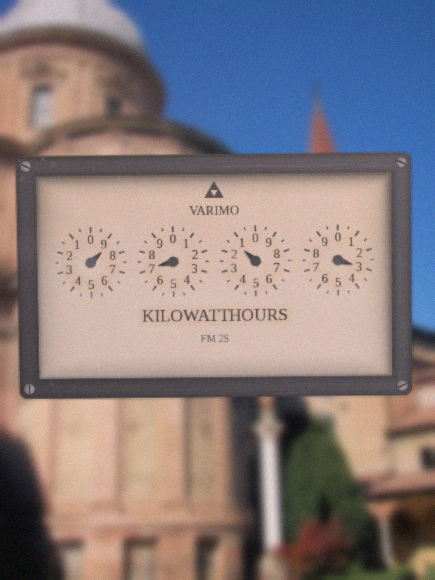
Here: 8713 (kWh)
